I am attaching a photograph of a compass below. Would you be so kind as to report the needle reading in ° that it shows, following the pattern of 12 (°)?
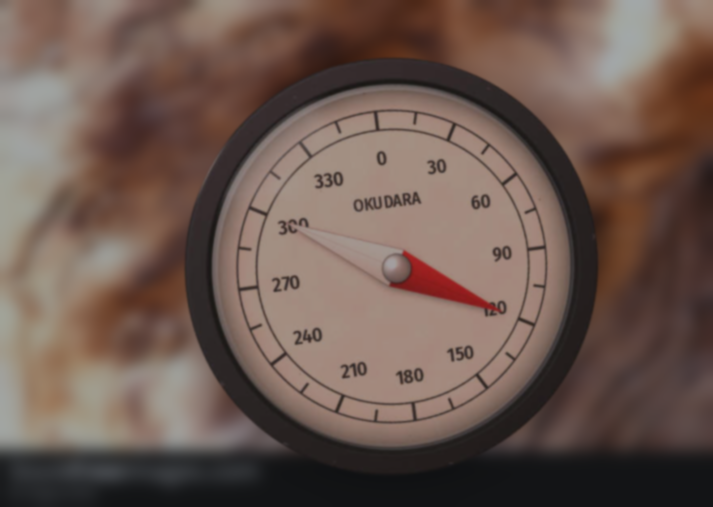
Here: 120 (°)
